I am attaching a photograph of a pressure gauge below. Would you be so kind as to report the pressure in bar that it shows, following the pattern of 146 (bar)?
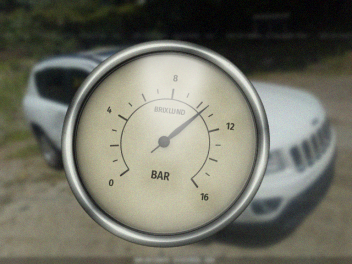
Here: 10.5 (bar)
